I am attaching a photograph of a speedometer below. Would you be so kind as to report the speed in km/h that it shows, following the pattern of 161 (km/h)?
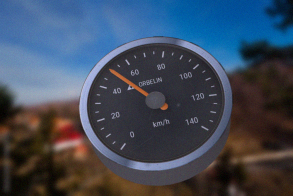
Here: 50 (km/h)
